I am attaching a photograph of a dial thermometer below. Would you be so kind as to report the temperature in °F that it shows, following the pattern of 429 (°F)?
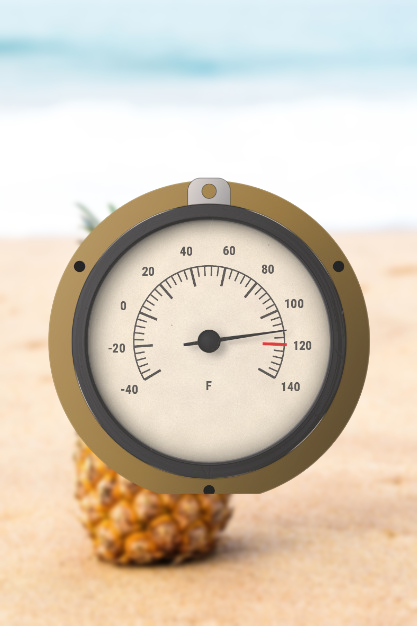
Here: 112 (°F)
